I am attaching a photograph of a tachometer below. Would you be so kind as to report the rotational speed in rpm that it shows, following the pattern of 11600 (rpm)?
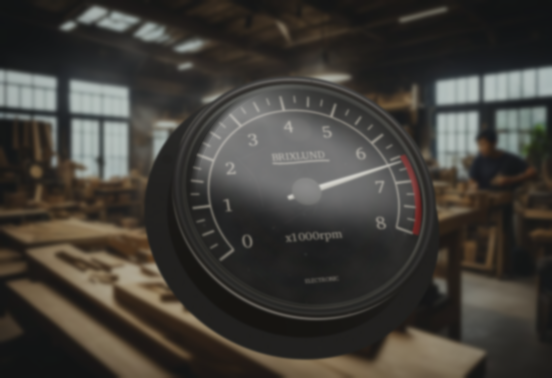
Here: 6625 (rpm)
